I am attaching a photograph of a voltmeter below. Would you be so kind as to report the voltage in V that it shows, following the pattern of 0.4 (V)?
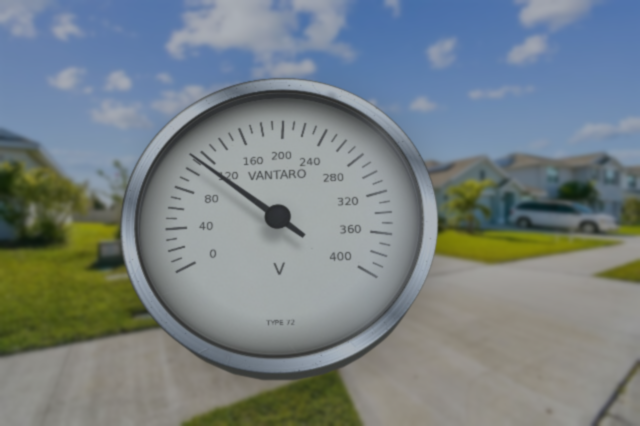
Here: 110 (V)
